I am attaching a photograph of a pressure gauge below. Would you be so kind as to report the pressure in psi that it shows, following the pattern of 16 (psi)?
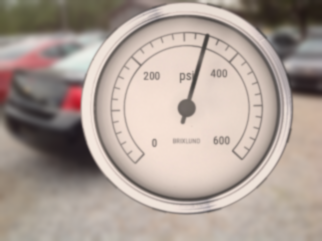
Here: 340 (psi)
